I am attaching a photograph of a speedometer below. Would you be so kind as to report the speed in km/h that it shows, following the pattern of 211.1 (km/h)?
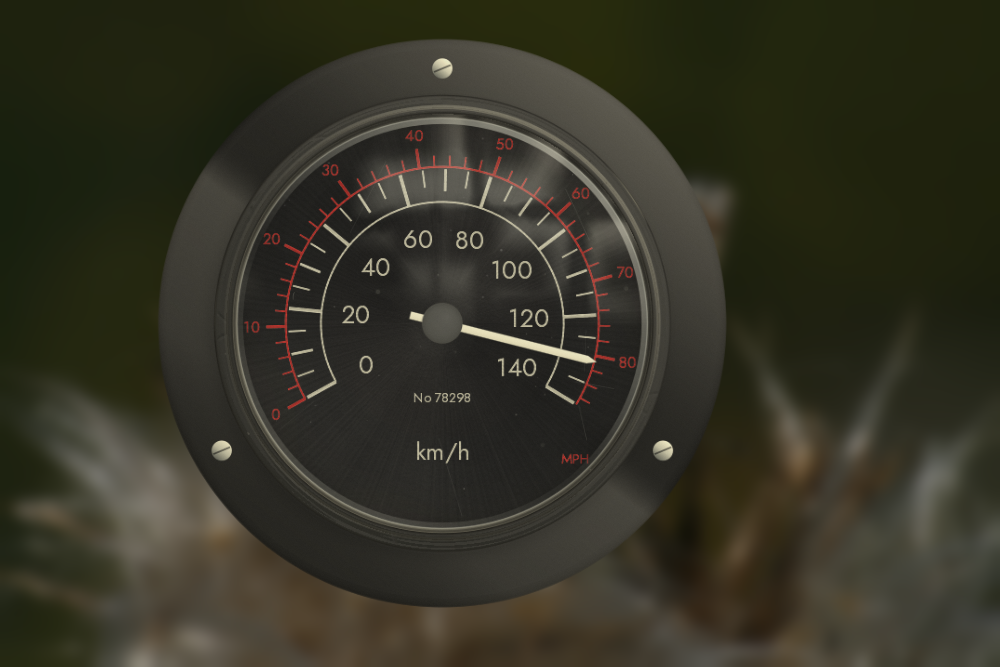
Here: 130 (km/h)
